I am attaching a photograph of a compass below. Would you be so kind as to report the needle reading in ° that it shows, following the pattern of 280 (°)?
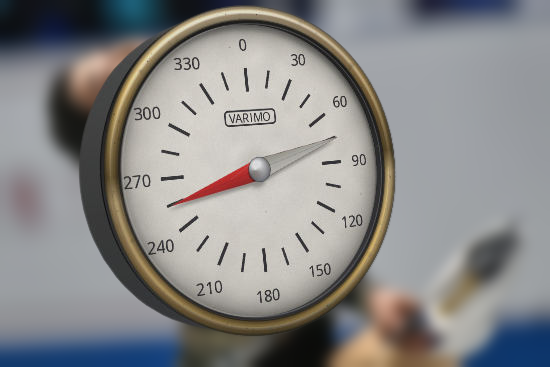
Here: 255 (°)
